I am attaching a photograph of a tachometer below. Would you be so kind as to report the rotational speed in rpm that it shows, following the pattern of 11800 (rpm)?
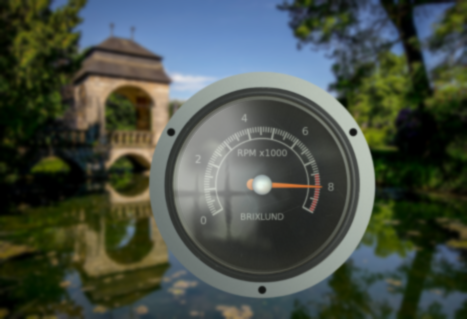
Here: 8000 (rpm)
